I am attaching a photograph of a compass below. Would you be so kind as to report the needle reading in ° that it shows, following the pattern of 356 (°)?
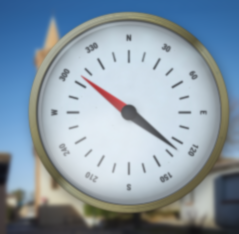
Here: 307.5 (°)
